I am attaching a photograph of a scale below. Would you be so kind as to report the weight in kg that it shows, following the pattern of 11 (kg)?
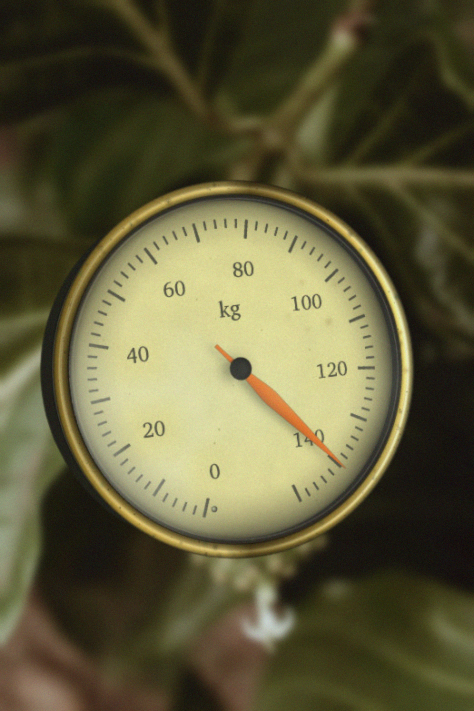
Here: 140 (kg)
